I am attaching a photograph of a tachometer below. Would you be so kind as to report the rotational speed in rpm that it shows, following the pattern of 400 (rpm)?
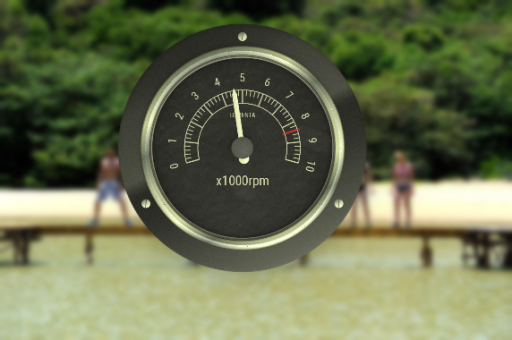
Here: 4600 (rpm)
